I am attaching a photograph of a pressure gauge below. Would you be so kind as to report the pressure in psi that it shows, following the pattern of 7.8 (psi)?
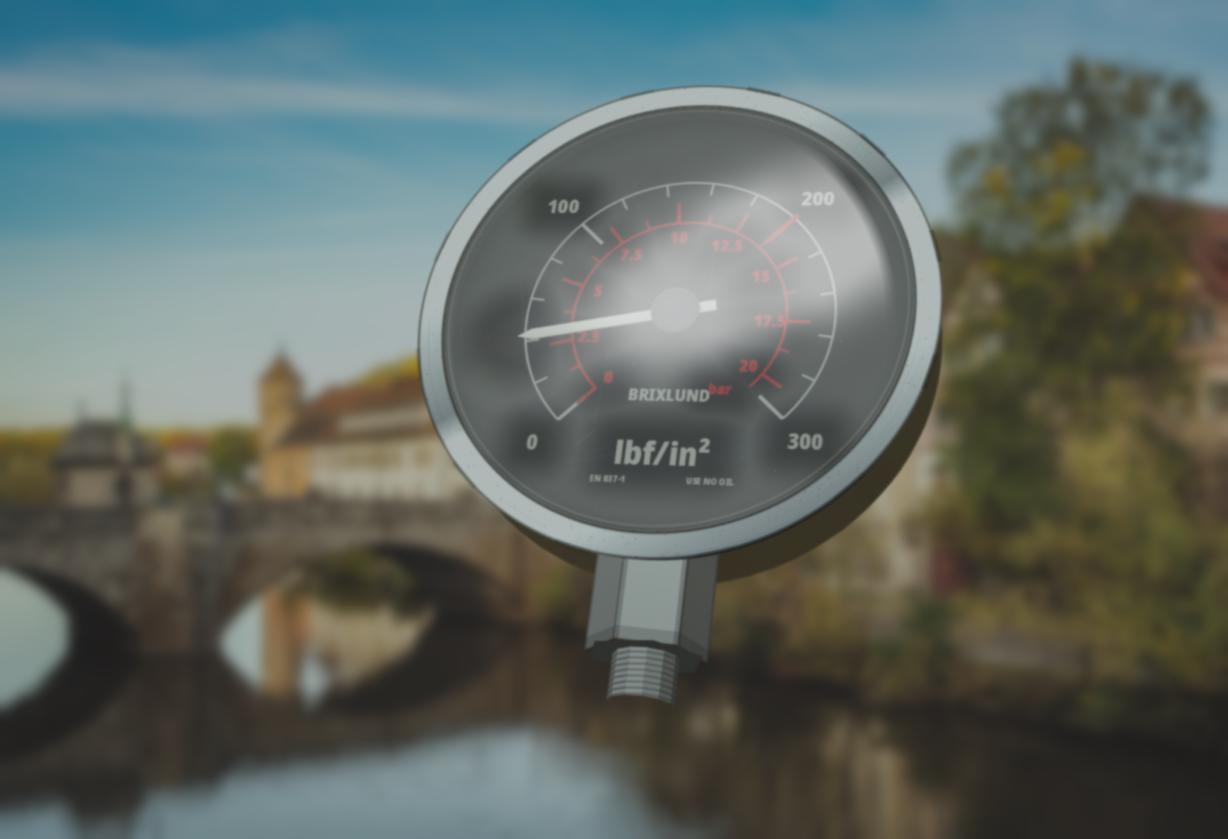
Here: 40 (psi)
